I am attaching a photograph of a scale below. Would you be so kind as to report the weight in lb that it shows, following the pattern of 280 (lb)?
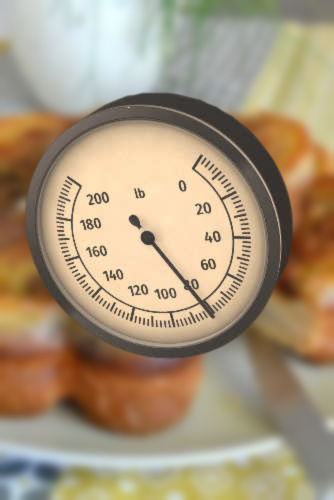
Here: 80 (lb)
